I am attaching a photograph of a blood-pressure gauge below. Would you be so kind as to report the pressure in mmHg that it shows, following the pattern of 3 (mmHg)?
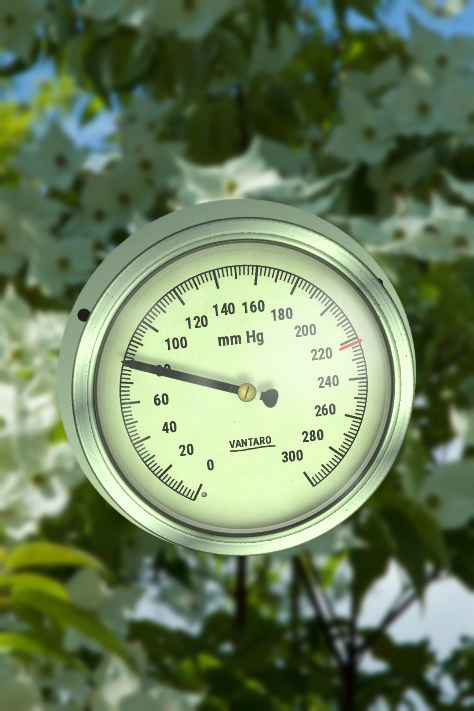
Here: 80 (mmHg)
